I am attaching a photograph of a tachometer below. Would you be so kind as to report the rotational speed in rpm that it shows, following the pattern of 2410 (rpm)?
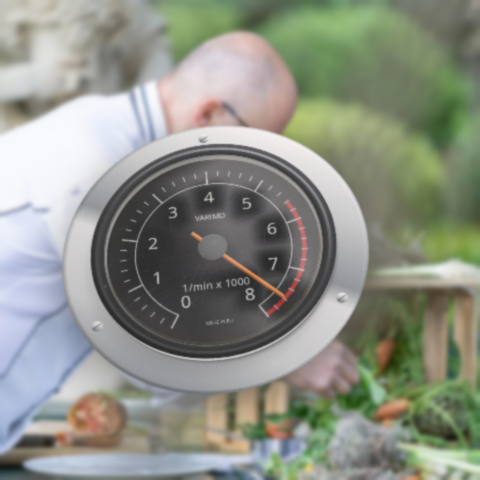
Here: 7600 (rpm)
